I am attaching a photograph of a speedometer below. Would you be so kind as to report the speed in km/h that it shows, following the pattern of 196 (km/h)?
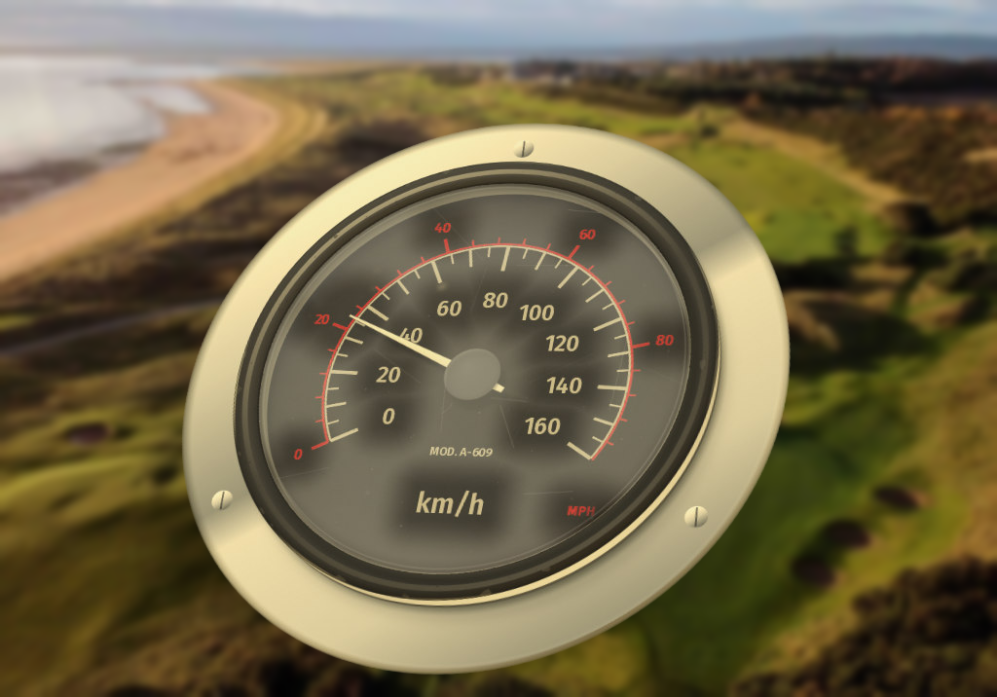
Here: 35 (km/h)
